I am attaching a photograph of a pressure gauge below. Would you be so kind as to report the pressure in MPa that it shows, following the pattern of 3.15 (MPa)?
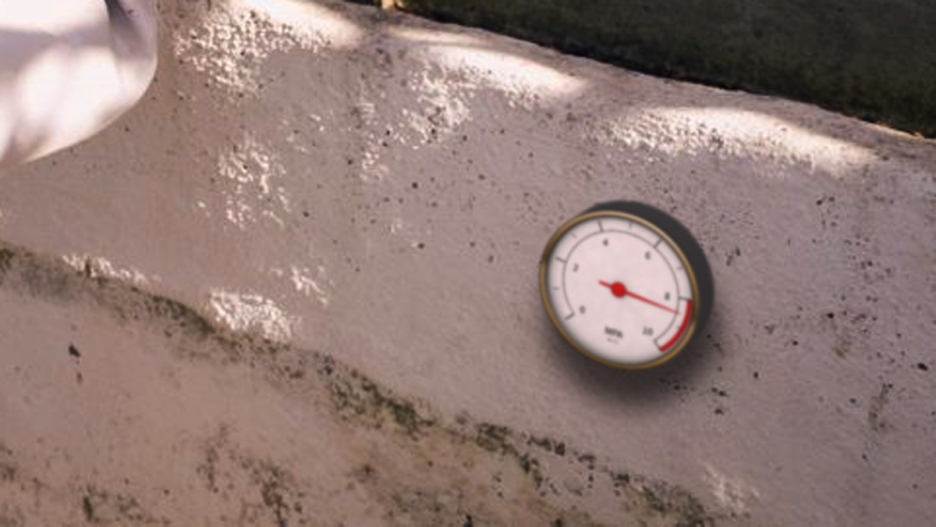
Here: 8.5 (MPa)
